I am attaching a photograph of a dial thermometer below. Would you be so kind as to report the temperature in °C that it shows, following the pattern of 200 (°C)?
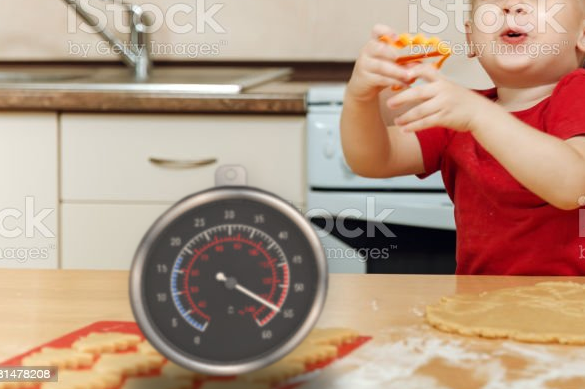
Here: 55 (°C)
